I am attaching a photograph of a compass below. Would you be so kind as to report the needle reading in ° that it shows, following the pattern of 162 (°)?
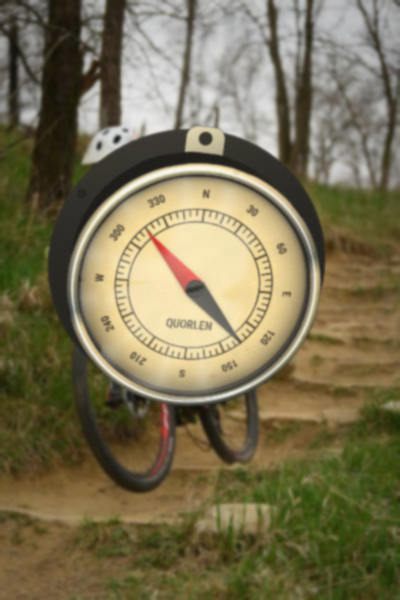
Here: 315 (°)
